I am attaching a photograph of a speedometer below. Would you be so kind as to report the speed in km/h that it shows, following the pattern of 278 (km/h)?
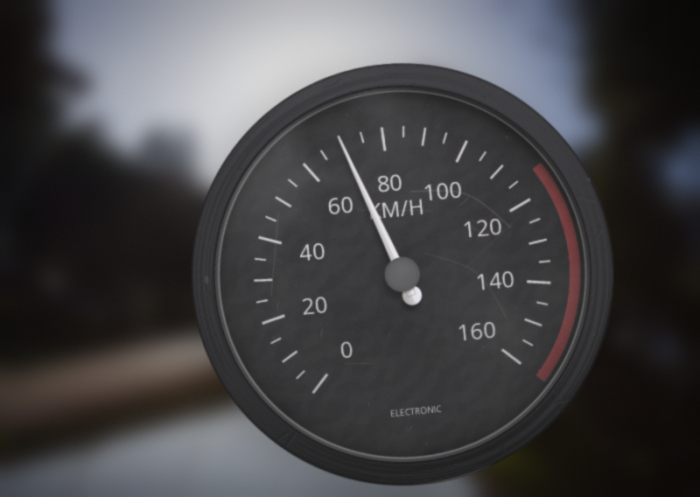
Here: 70 (km/h)
